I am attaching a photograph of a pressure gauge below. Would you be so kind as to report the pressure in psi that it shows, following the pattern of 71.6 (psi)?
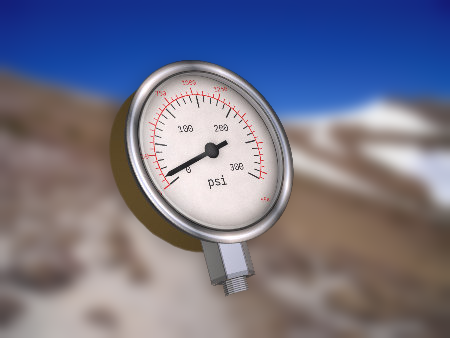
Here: 10 (psi)
